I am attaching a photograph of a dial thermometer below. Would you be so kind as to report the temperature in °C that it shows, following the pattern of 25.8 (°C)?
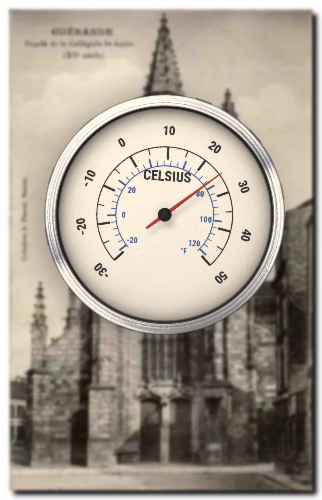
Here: 25 (°C)
